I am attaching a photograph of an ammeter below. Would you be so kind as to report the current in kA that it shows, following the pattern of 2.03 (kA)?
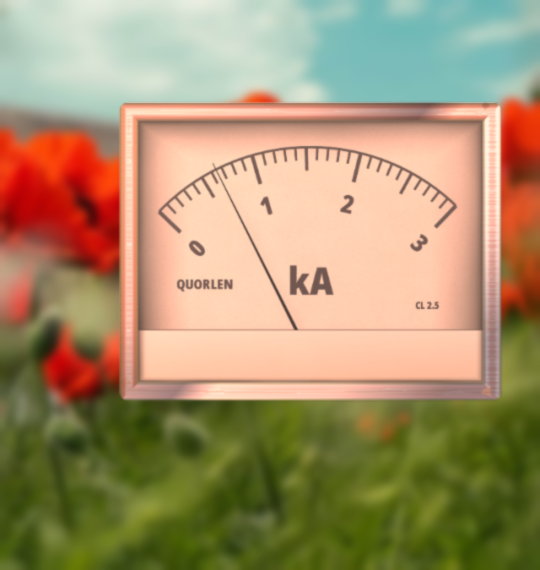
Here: 0.65 (kA)
